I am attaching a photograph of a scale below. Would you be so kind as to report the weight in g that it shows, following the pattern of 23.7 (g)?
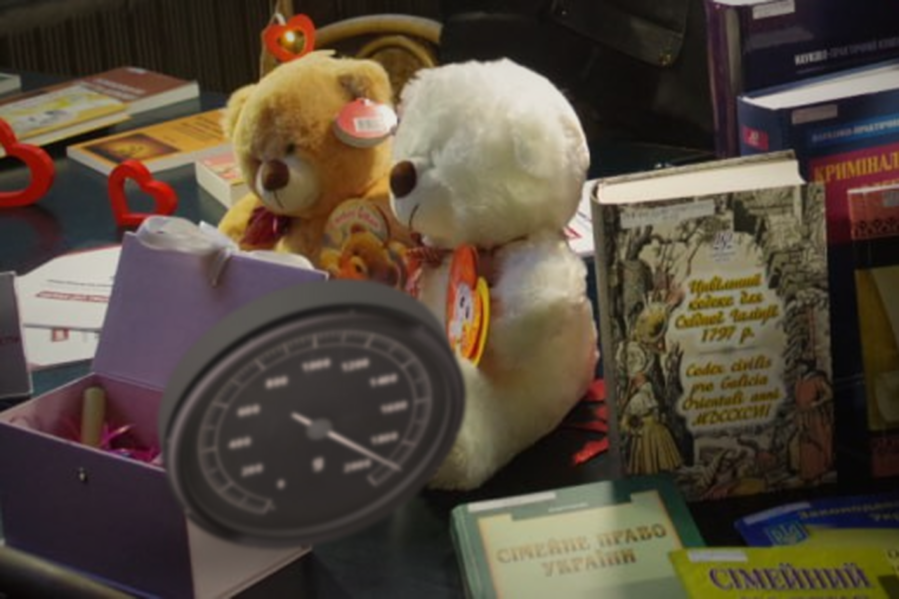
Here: 1900 (g)
